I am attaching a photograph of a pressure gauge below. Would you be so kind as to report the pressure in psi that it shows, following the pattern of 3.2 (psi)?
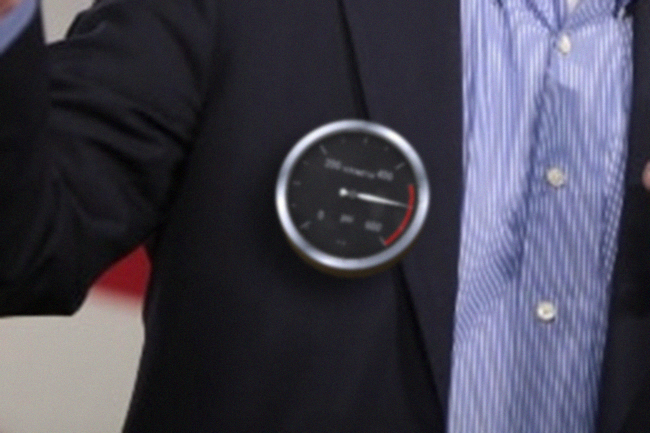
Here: 500 (psi)
